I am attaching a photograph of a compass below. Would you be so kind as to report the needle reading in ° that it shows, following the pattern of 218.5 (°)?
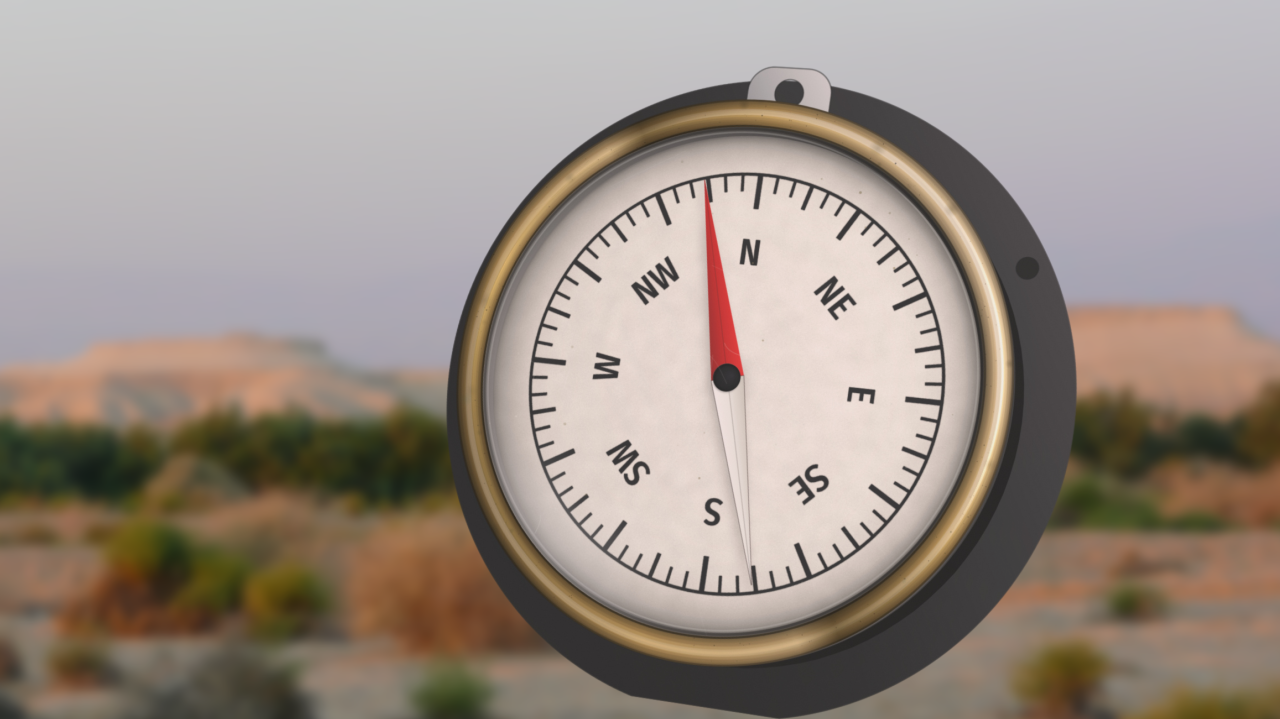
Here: 345 (°)
